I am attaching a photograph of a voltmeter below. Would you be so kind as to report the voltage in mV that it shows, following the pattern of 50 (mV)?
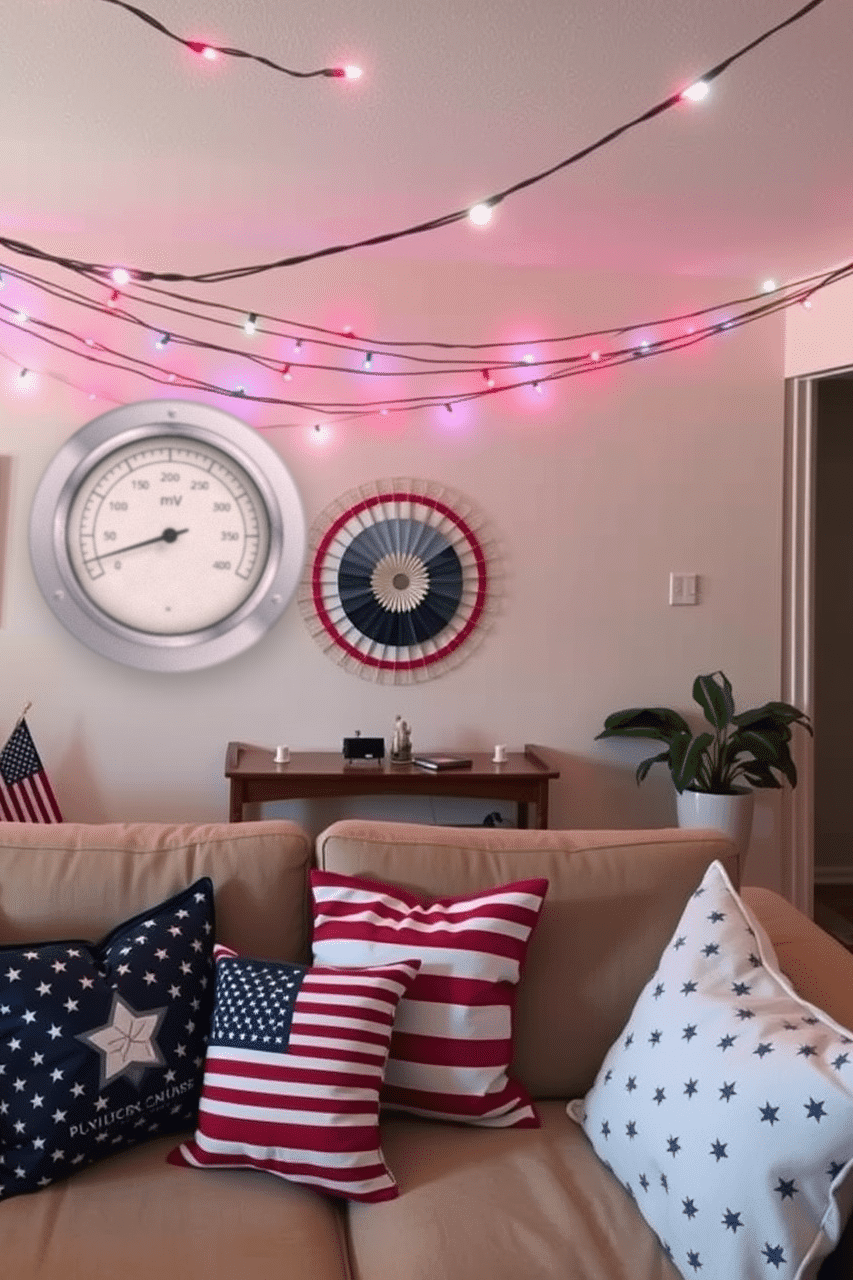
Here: 20 (mV)
